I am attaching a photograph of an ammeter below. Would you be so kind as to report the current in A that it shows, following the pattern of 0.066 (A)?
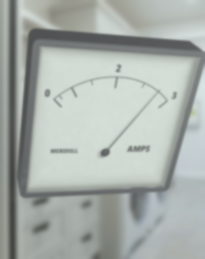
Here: 2.75 (A)
